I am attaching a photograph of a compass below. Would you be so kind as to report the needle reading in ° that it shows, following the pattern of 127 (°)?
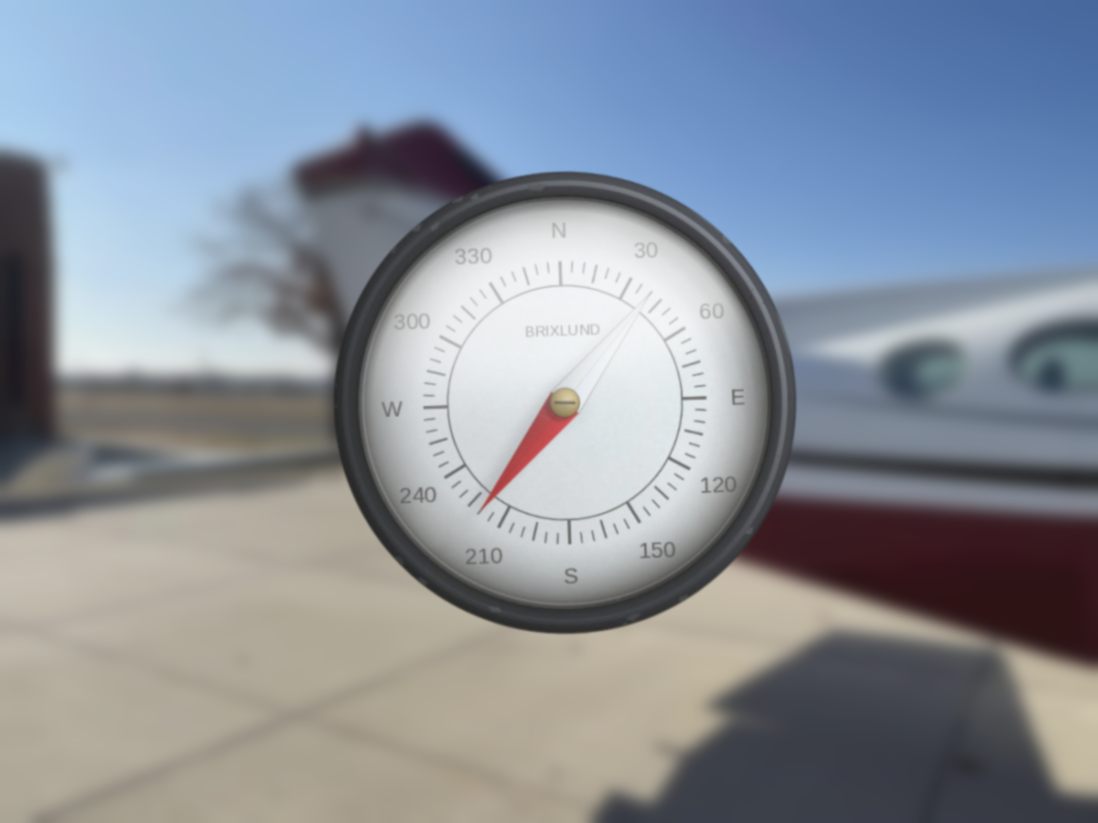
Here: 220 (°)
